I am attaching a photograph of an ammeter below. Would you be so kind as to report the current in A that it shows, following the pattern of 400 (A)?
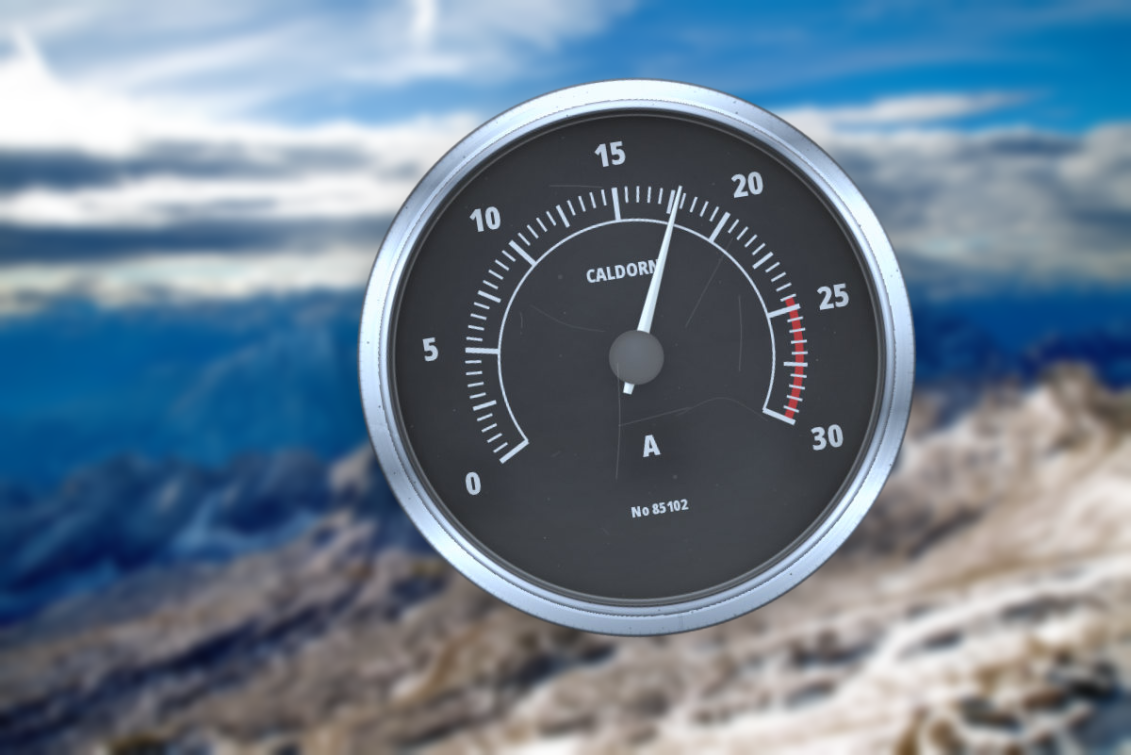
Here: 17.75 (A)
